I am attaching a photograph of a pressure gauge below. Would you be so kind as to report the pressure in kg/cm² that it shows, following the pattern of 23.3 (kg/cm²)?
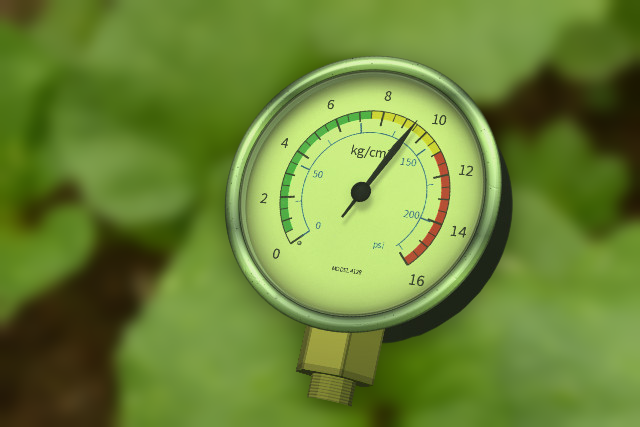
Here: 9.5 (kg/cm²)
